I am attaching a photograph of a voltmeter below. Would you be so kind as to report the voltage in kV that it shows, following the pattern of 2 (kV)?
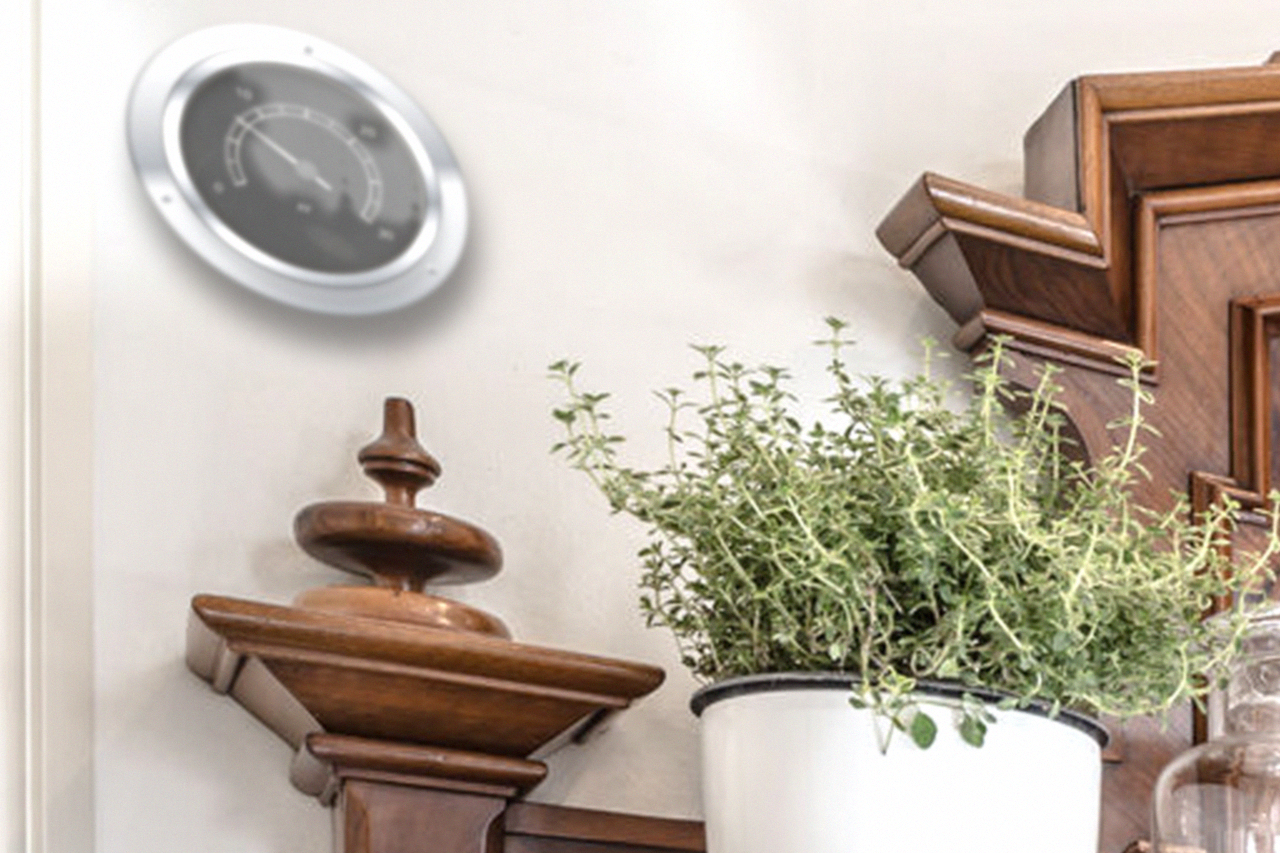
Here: 7.5 (kV)
